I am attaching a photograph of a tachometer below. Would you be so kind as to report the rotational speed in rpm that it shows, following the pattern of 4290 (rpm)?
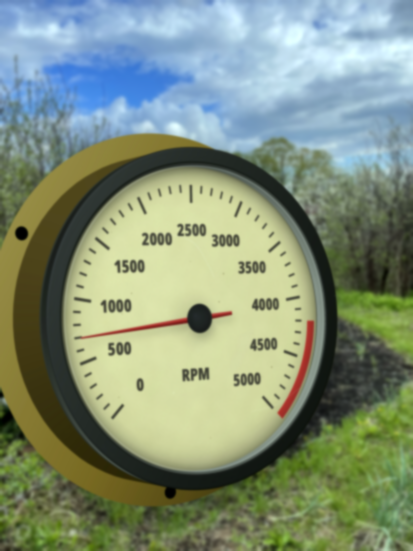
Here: 700 (rpm)
